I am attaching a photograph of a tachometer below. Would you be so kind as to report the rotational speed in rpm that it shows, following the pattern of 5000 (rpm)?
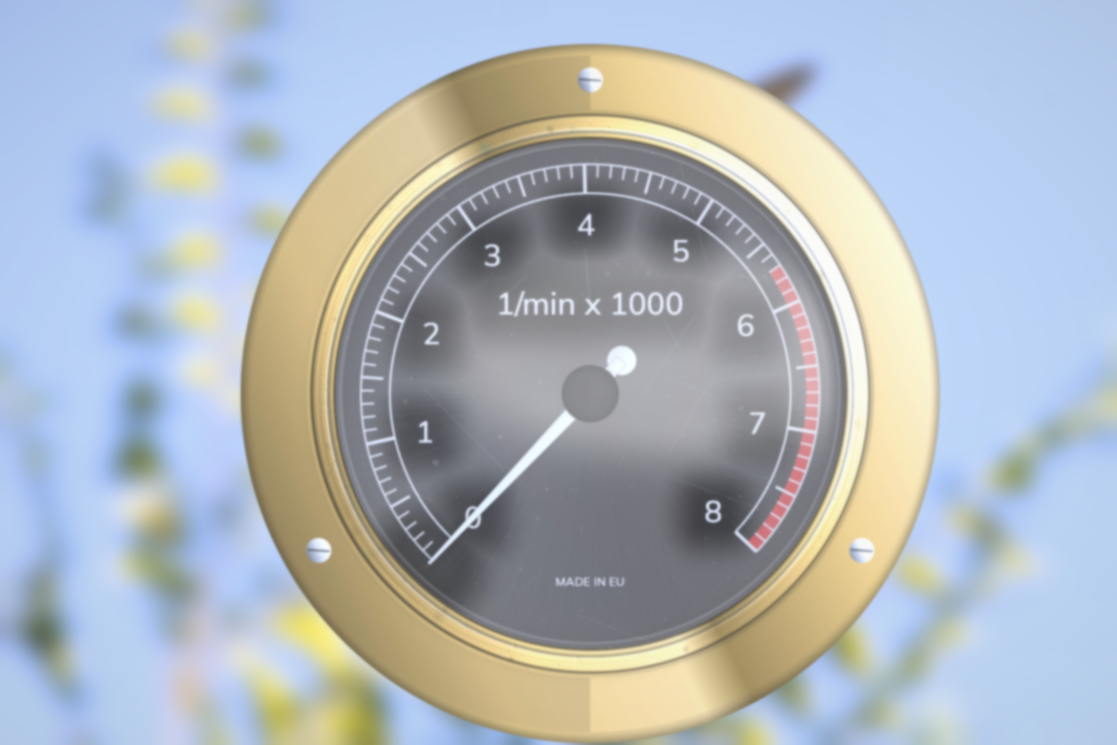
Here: 0 (rpm)
